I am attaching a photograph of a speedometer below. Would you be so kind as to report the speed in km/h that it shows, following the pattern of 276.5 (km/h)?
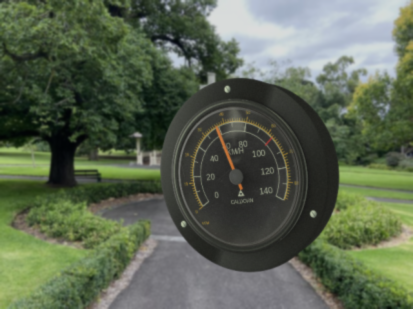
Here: 60 (km/h)
